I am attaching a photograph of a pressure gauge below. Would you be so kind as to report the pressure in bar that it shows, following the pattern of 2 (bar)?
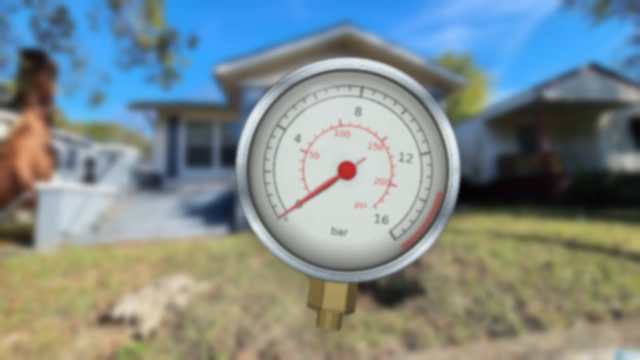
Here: 0 (bar)
